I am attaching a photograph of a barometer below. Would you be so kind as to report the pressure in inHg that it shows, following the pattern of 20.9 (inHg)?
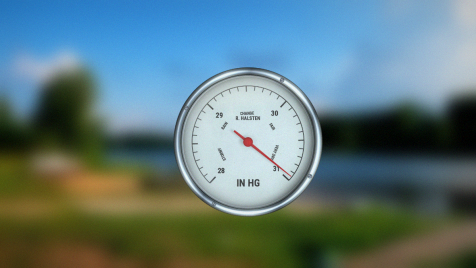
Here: 30.95 (inHg)
